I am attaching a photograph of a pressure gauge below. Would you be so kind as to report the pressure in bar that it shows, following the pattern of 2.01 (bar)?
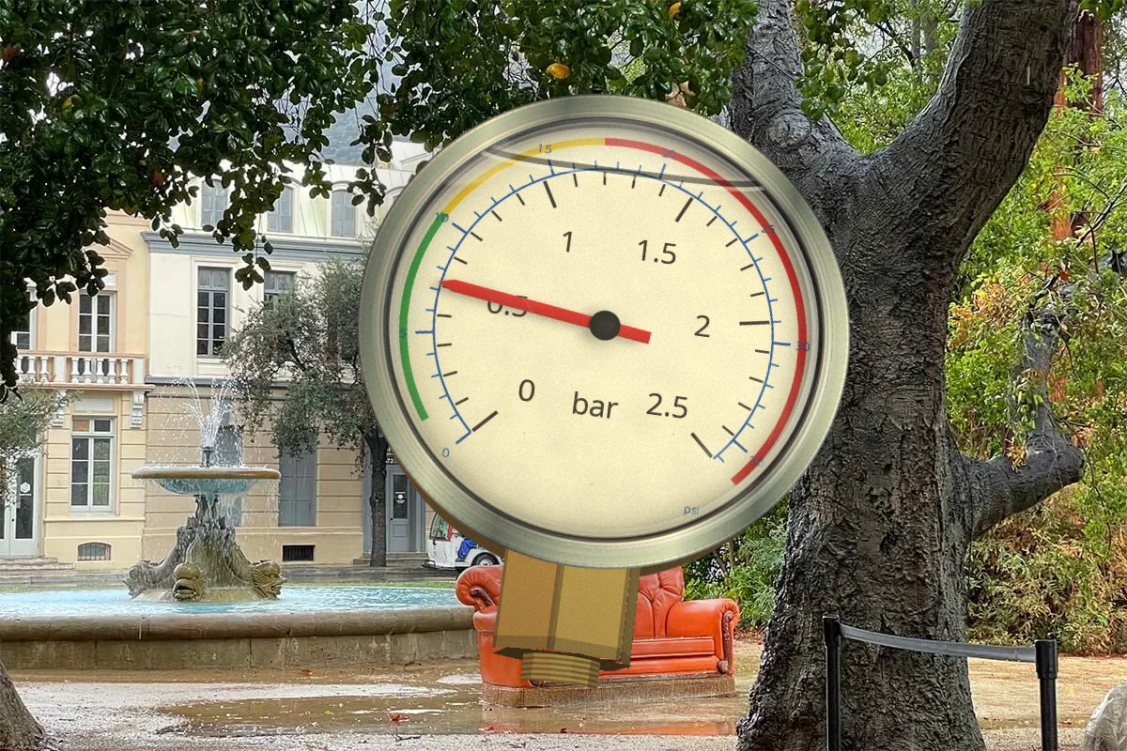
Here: 0.5 (bar)
